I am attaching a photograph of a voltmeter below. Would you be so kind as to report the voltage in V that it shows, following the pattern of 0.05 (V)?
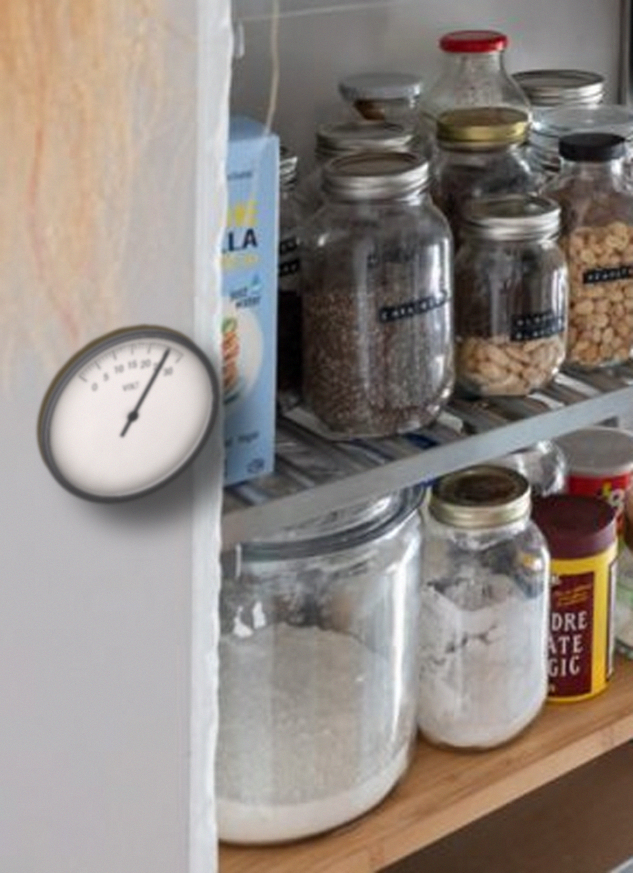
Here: 25 (V)
